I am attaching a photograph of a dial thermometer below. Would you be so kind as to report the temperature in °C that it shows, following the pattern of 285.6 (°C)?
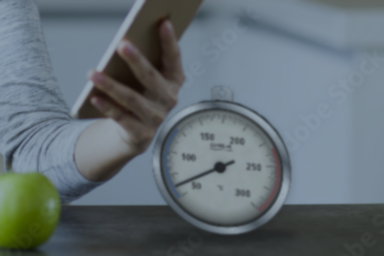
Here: 62.5 (°C)
